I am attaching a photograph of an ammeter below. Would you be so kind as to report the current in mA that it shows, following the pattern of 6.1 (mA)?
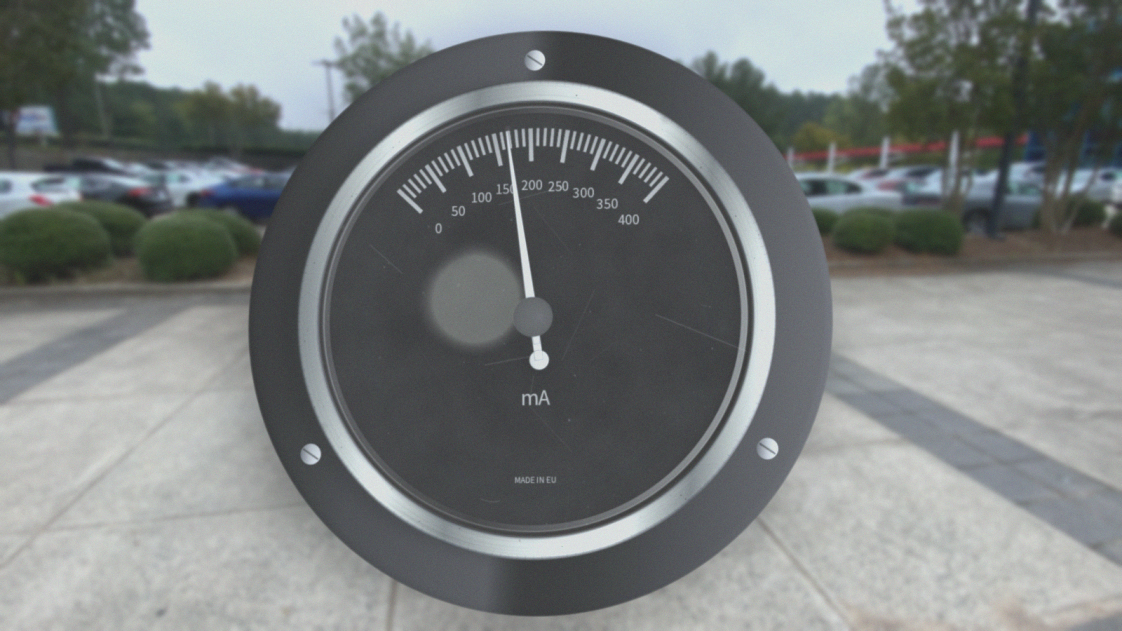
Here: 170 (mA)
